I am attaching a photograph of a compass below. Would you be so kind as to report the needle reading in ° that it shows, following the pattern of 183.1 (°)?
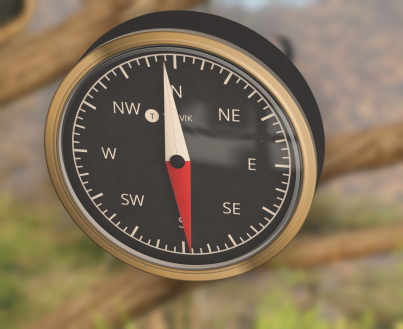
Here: 175 (°)
